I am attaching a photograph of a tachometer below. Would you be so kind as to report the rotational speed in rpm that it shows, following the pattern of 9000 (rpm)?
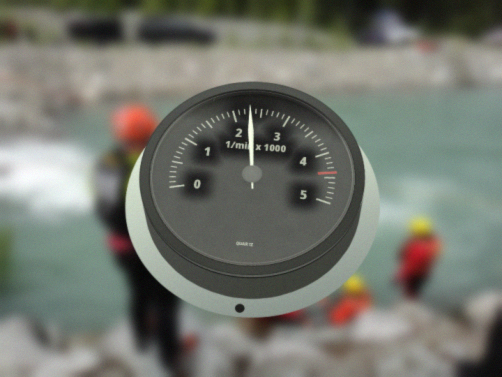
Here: 2300 (rpm)
